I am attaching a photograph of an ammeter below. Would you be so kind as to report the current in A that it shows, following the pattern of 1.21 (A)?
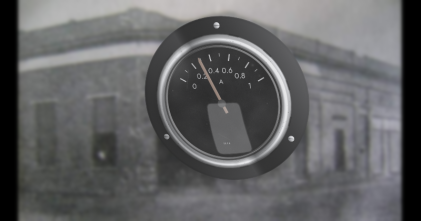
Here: 0.3 (A)
